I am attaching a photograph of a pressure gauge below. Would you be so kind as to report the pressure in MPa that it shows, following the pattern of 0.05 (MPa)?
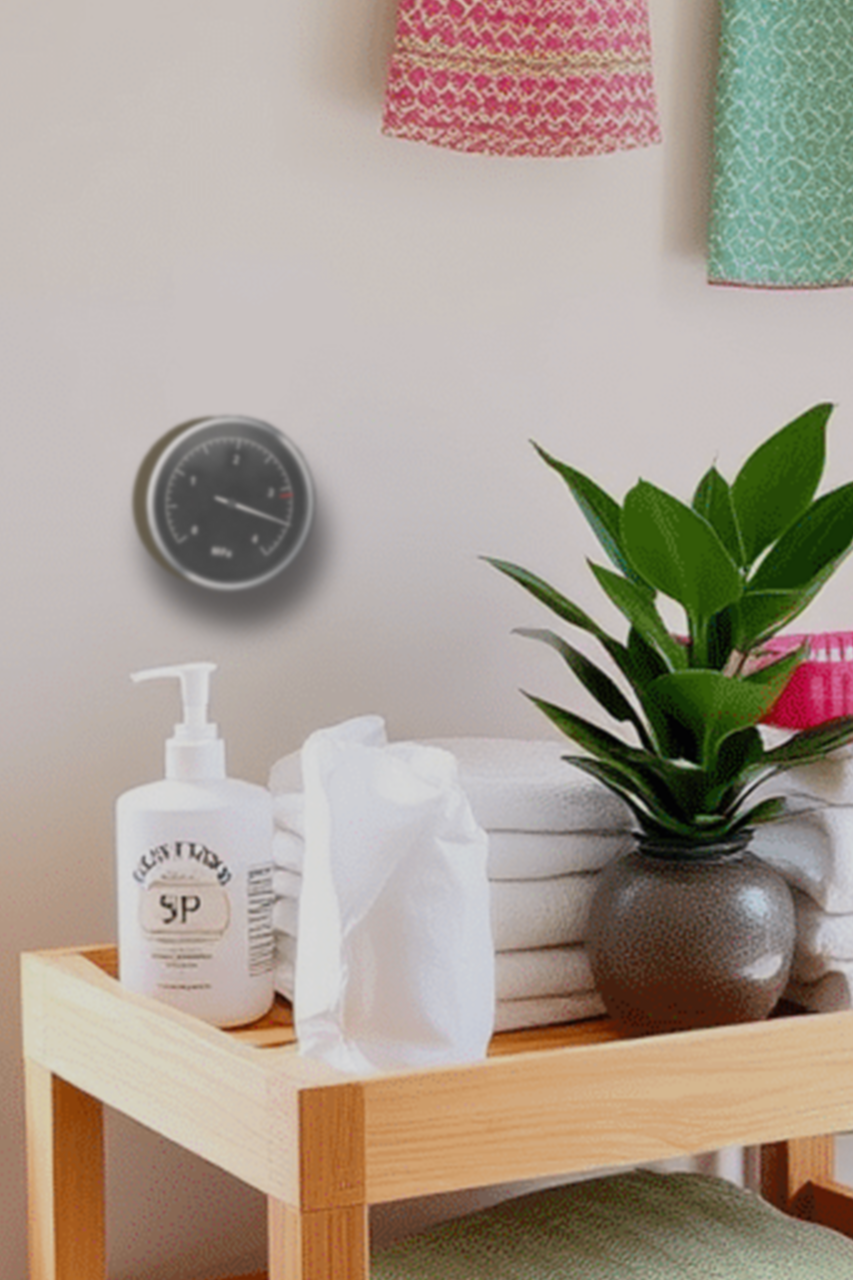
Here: 3.5 (MPa)
